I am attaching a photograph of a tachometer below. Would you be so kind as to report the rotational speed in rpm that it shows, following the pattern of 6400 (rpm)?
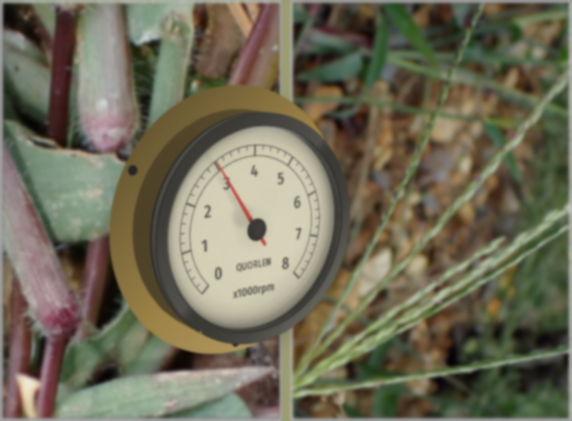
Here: 3000 (rpm)
